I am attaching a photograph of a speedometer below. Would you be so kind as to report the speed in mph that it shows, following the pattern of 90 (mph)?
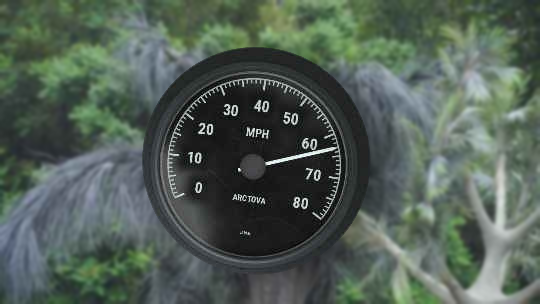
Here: 63 (mph)
